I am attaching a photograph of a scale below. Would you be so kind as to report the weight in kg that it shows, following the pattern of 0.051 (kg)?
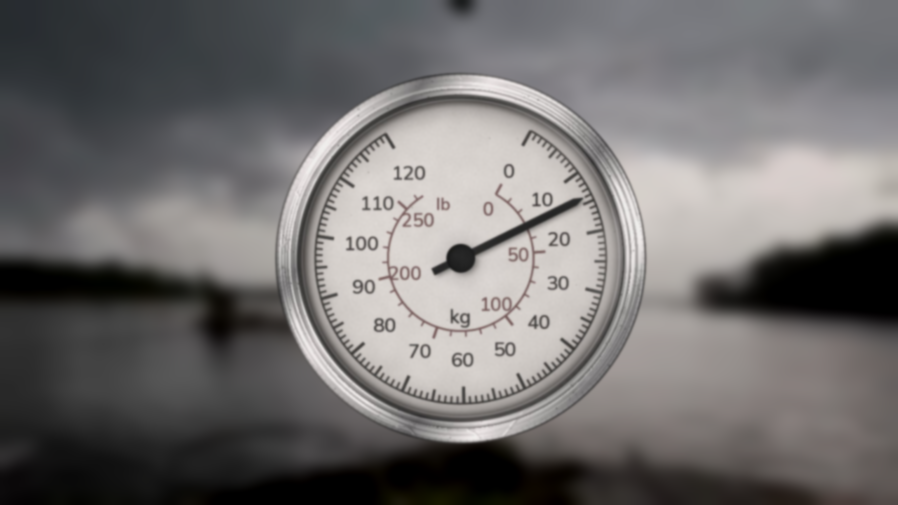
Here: 14 (kg)
